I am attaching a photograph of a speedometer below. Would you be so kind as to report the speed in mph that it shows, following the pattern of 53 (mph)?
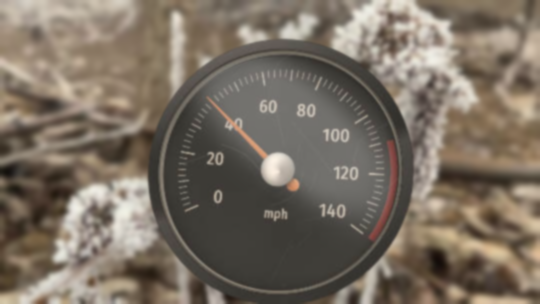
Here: 40 (mph)
